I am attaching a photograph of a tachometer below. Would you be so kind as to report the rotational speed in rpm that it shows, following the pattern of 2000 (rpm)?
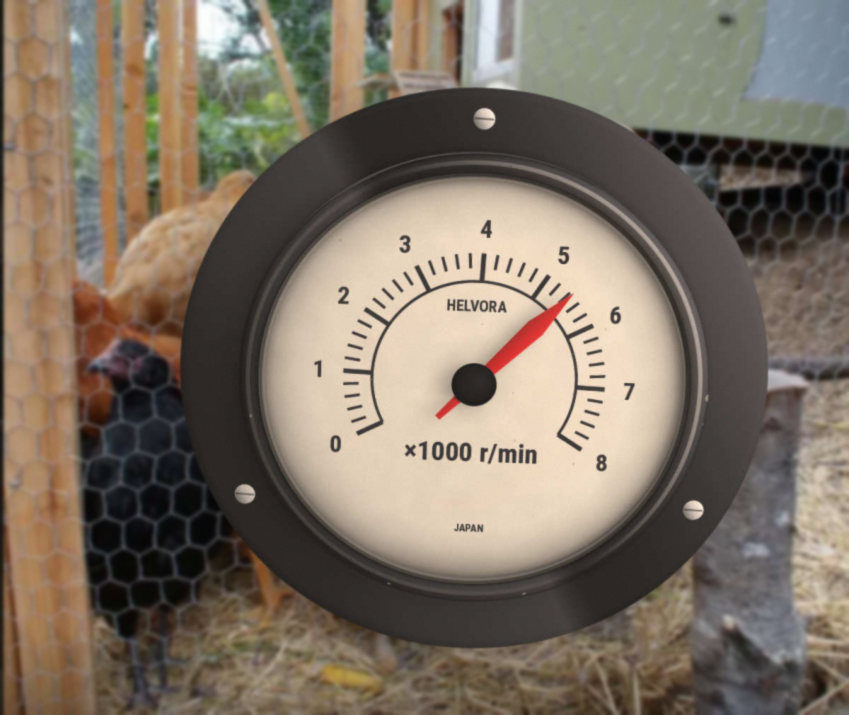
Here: 5400 (rpm)
